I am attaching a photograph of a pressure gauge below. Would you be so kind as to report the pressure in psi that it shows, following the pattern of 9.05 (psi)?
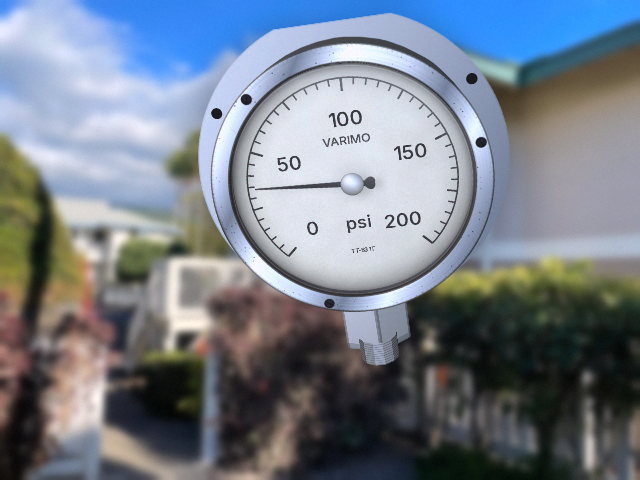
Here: 35 (psi)
